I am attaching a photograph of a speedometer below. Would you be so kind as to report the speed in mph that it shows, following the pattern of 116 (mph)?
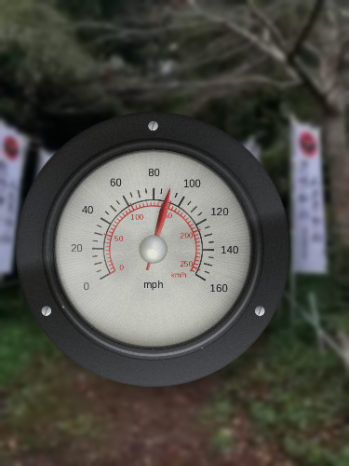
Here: 90 (mph)
